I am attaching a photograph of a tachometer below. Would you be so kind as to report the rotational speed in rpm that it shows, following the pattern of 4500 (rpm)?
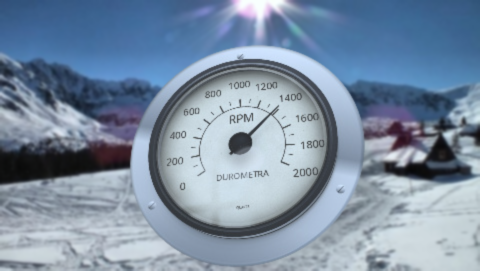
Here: 1400 (rpm)
